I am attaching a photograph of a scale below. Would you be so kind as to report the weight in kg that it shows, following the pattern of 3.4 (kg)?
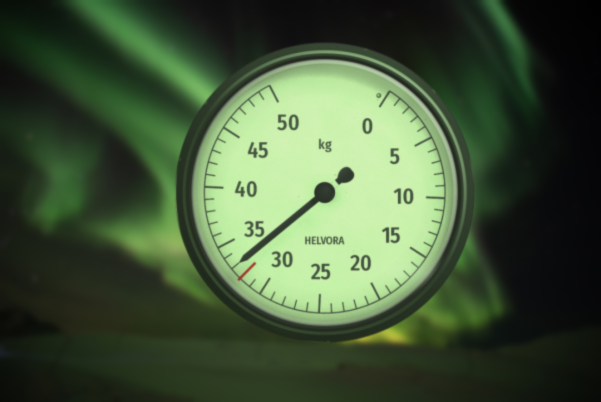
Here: 33 (kg)
